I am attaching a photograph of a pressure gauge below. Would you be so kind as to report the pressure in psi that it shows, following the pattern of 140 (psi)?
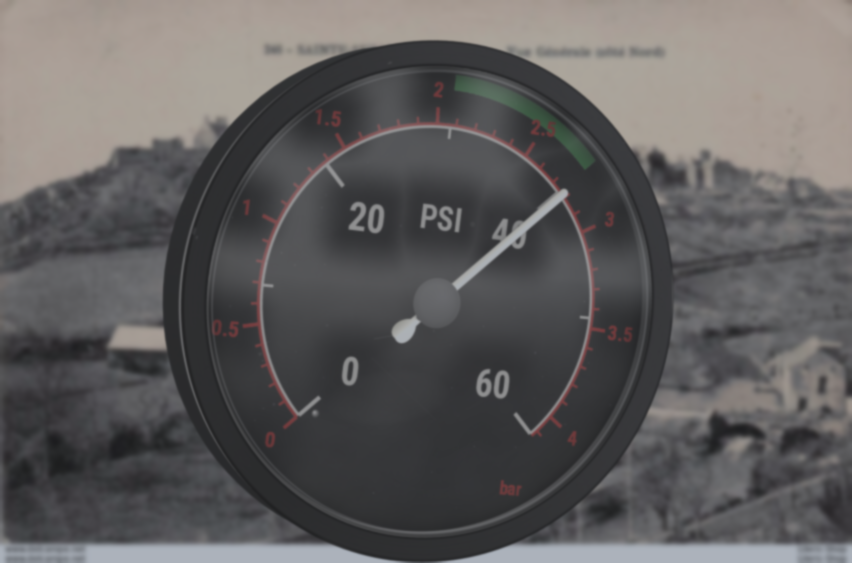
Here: 40 (psi)
